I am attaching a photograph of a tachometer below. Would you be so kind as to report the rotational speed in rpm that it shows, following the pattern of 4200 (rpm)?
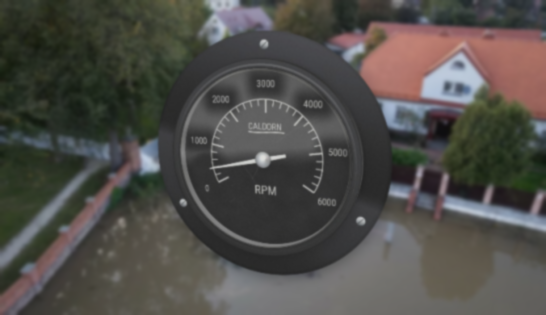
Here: 400 (rpm)
